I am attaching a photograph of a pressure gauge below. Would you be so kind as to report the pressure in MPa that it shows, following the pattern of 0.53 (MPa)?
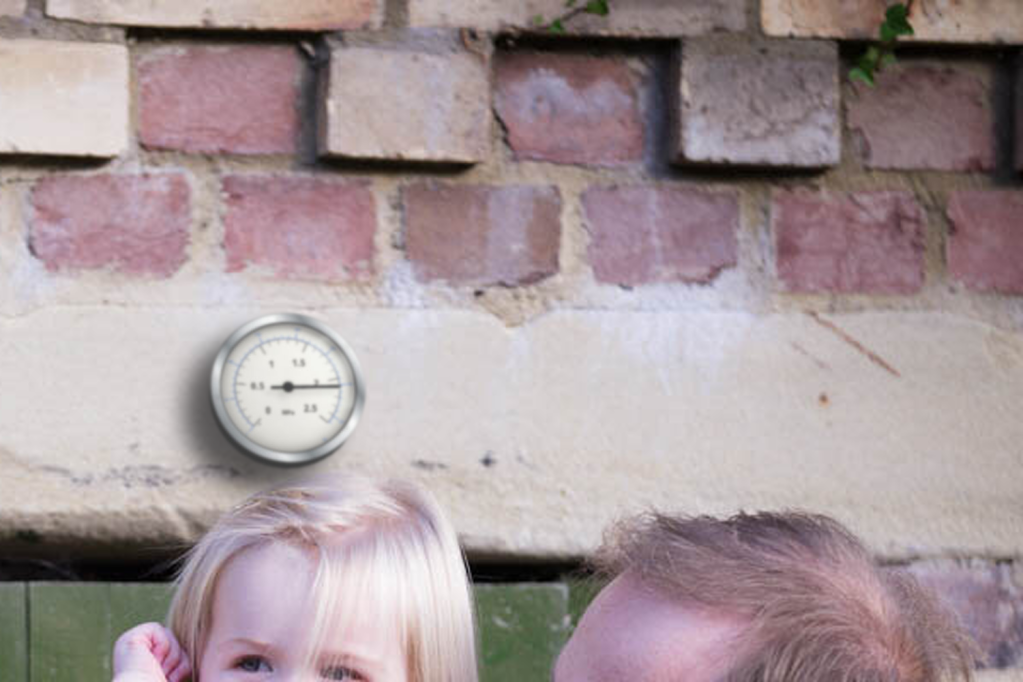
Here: 2.1 (MPa)
